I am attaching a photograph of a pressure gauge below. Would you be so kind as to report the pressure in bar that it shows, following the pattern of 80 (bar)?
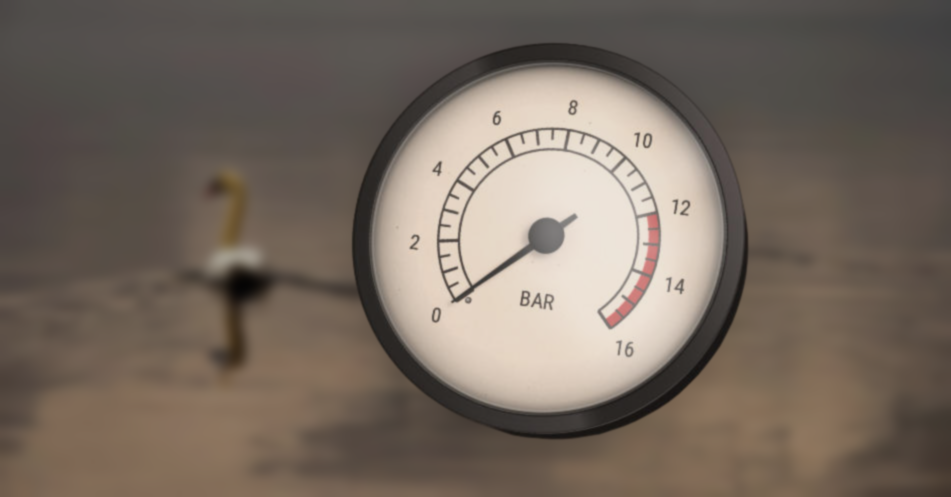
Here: 0 (bar)
